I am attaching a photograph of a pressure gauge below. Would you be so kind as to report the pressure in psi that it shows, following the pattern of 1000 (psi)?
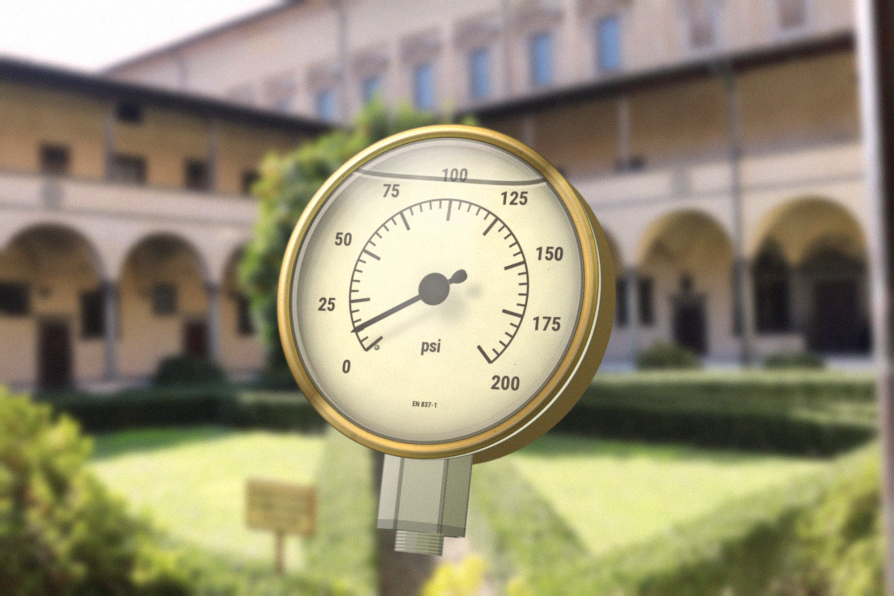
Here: 10 (psi)
